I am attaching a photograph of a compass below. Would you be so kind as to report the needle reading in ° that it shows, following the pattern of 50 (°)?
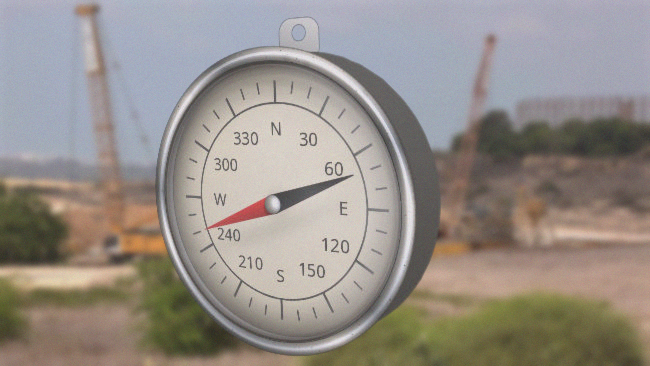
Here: 250 (°)
